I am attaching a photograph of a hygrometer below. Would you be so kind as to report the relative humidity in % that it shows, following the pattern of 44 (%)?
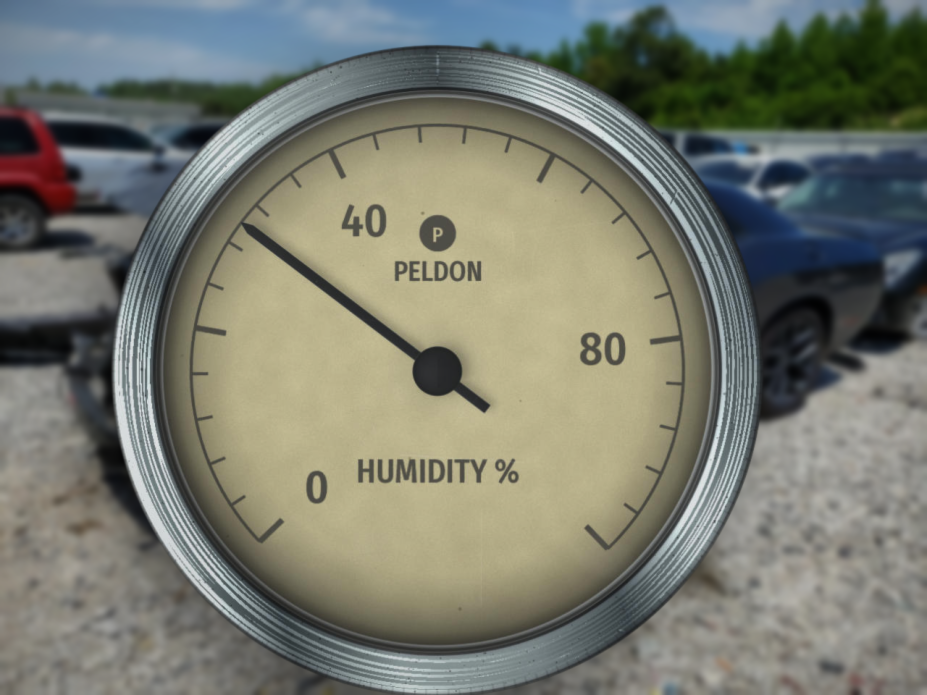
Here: 30 (%)
